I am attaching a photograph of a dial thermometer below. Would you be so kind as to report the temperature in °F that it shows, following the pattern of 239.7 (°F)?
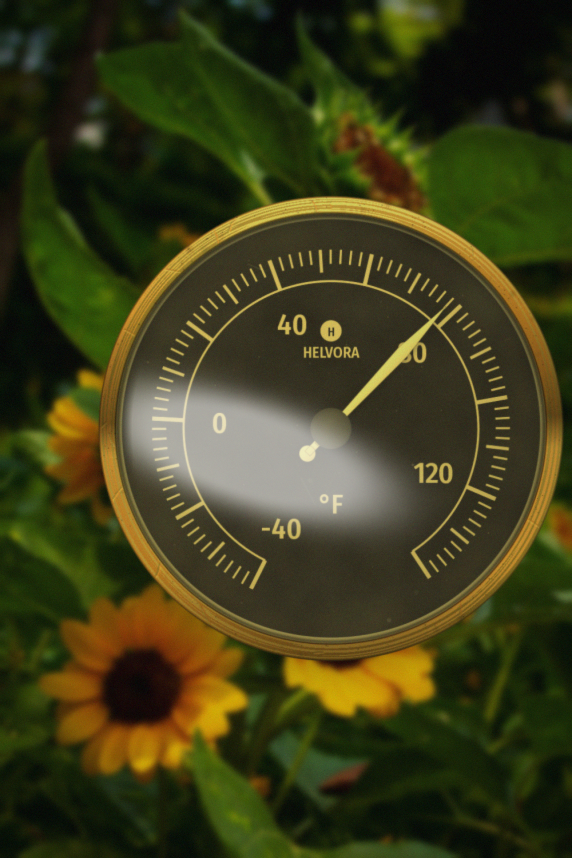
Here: 78 (°F)
